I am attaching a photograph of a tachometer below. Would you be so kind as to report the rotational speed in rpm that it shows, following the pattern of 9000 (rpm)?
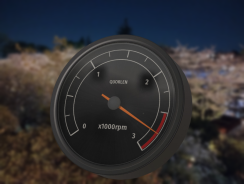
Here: 2750 (rpm)
